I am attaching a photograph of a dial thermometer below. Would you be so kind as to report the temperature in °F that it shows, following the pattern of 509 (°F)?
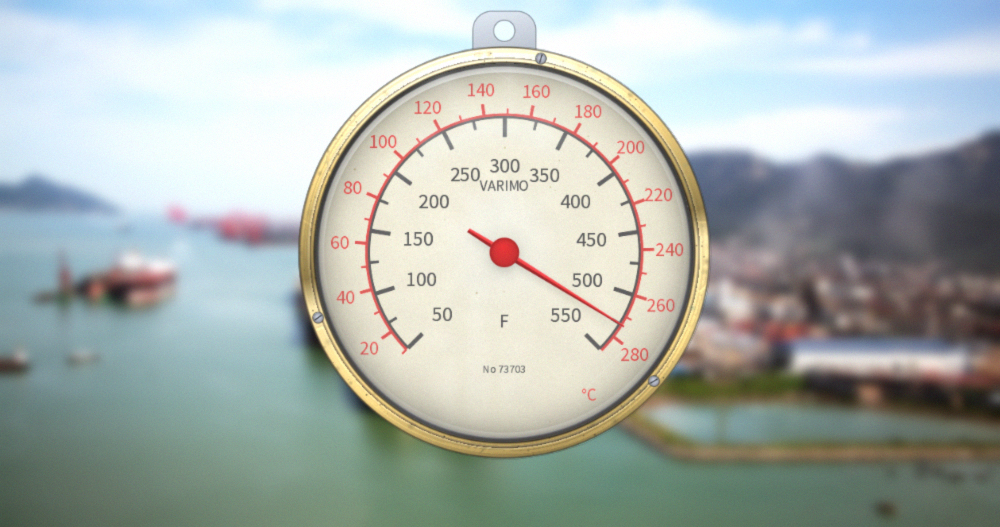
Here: 525 (°F)
